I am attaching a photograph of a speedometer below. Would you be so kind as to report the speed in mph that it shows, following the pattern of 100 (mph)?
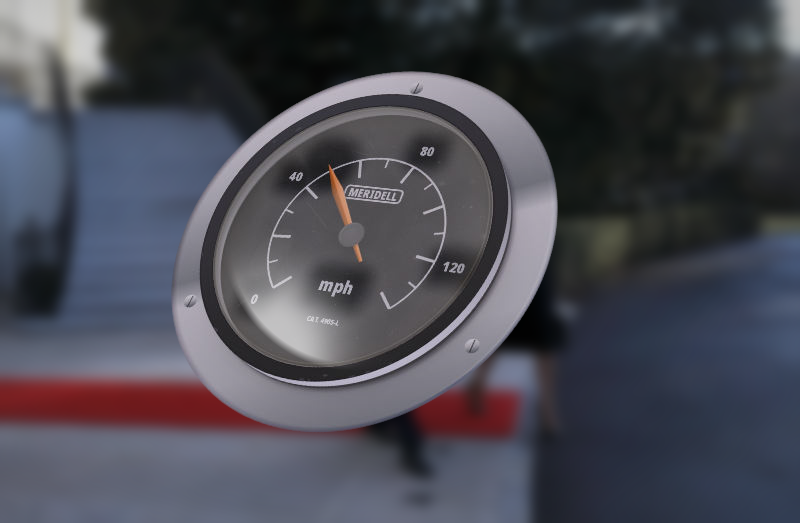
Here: 50 (mph)
